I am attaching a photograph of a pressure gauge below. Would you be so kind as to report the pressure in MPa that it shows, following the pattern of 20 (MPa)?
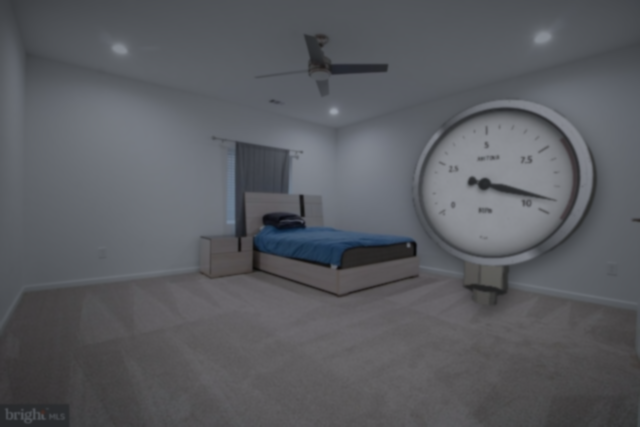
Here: 9.5 (MPa)
